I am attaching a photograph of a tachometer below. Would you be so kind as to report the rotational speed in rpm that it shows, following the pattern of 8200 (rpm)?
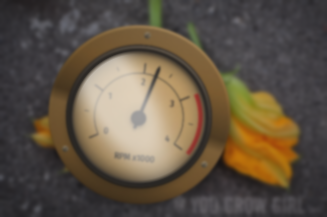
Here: 2250 (rpm)
